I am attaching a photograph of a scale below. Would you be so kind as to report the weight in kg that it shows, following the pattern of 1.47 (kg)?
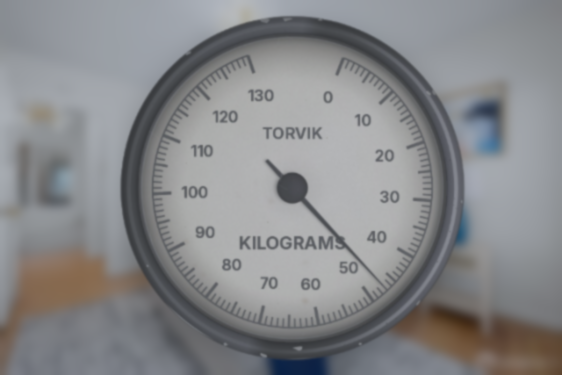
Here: 47 (kg)
